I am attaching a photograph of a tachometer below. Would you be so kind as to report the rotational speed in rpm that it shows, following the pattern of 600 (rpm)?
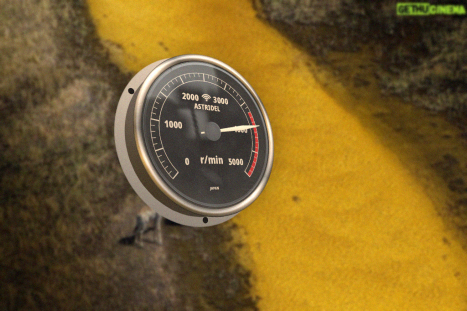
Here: 4000 (rpm)
